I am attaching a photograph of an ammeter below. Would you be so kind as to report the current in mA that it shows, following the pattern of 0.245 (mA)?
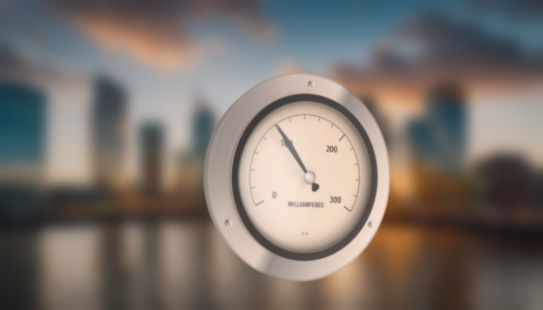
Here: 100 (mA)
